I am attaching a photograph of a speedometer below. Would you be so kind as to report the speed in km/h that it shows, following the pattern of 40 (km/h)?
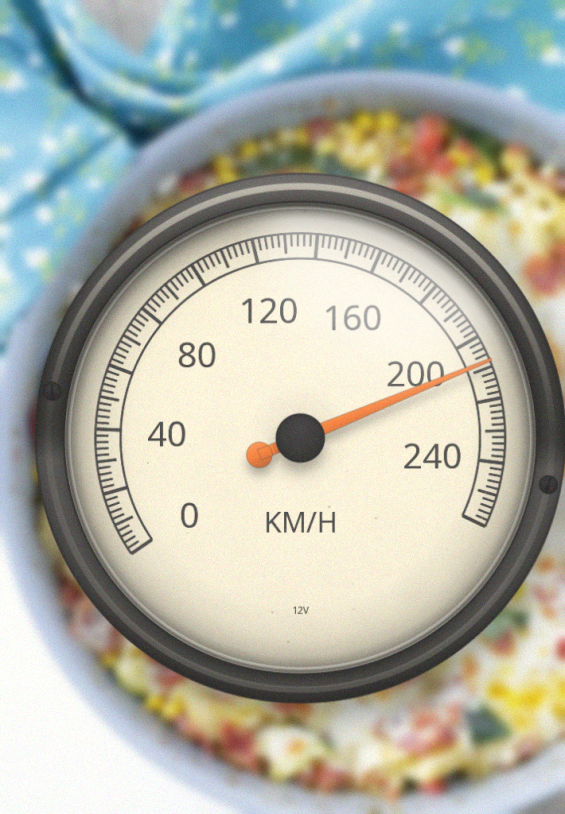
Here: 208 (km/h)
